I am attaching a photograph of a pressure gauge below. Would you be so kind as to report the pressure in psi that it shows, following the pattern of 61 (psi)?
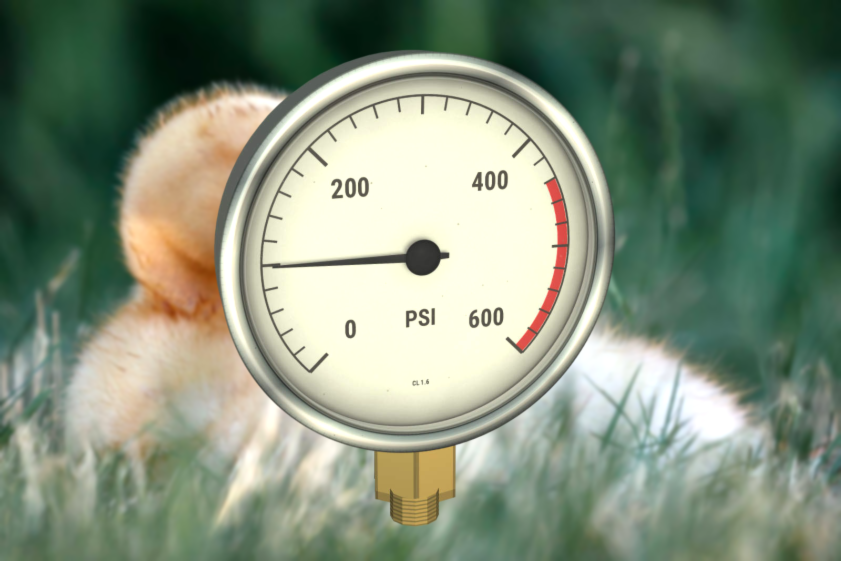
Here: 100 (psi)
